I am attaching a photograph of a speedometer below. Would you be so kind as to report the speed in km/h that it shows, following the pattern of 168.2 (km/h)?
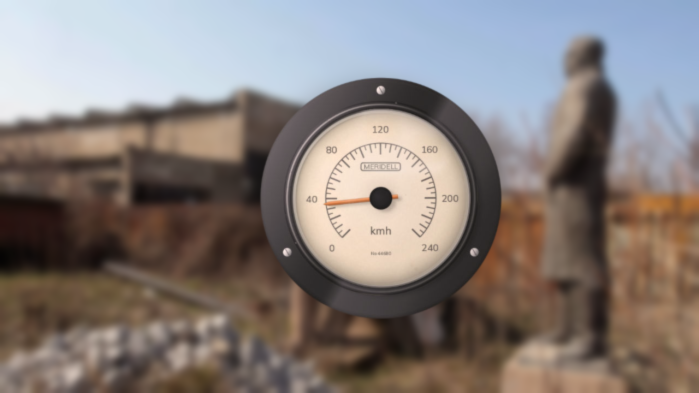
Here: 35 (km/h)
